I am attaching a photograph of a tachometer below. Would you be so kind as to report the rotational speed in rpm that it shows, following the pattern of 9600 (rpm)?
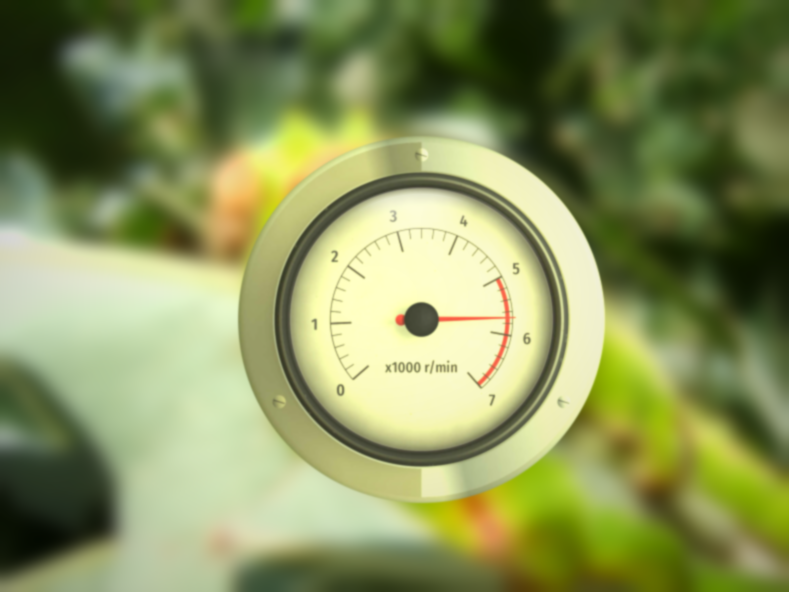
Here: 5700 (rpm)
